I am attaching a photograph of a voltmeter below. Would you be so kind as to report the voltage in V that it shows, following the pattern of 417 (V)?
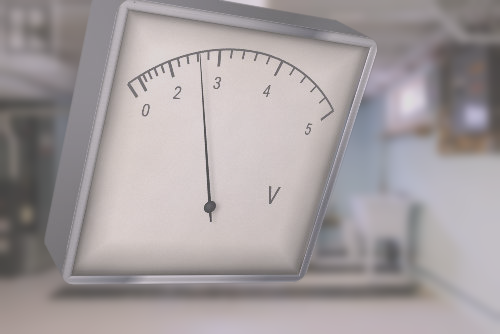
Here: 2.6 (V)
